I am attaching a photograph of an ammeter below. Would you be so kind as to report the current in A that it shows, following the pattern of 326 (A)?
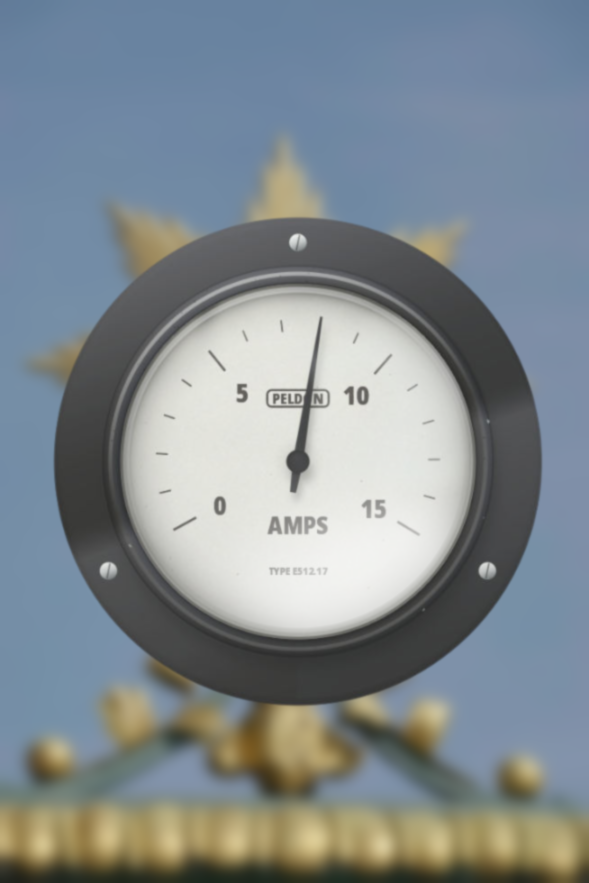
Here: 8 (A)
